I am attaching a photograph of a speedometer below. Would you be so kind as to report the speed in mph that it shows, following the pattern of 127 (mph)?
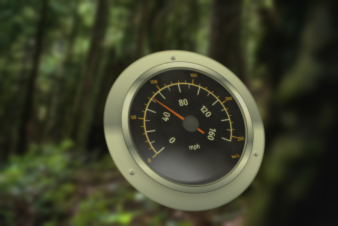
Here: 50 (mph)
